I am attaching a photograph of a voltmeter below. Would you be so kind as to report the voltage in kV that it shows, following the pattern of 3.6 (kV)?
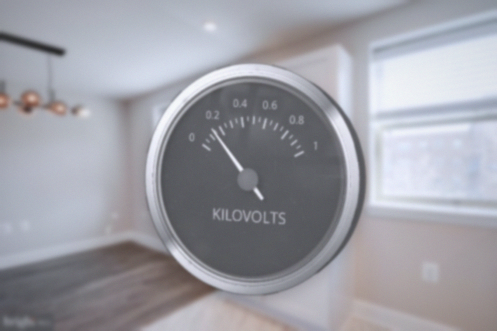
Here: 0.15 (kV)
